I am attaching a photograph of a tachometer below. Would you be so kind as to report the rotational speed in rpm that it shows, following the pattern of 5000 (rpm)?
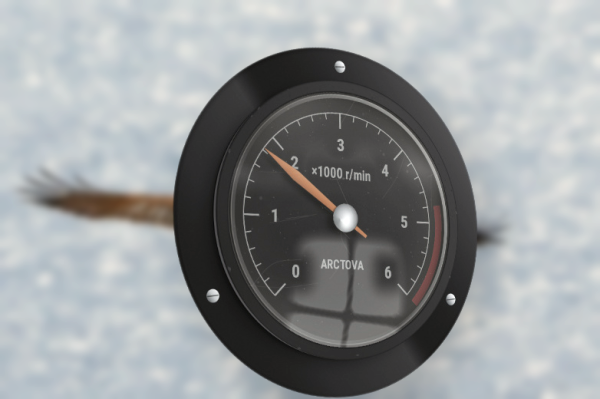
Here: 1800 (rpm)
